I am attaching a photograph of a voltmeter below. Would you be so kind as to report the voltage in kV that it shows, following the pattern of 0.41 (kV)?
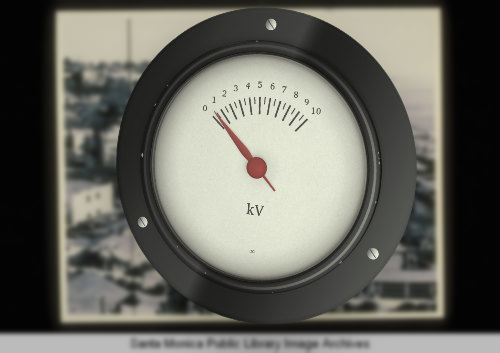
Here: 0.5 (kV)
